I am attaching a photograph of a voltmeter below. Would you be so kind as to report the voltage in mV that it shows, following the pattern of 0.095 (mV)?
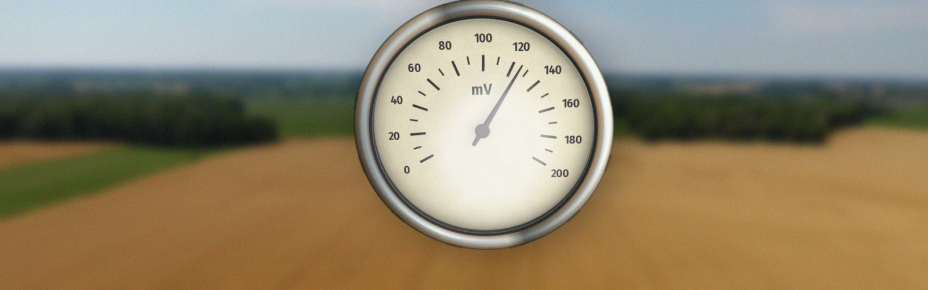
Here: 125 (mV)
